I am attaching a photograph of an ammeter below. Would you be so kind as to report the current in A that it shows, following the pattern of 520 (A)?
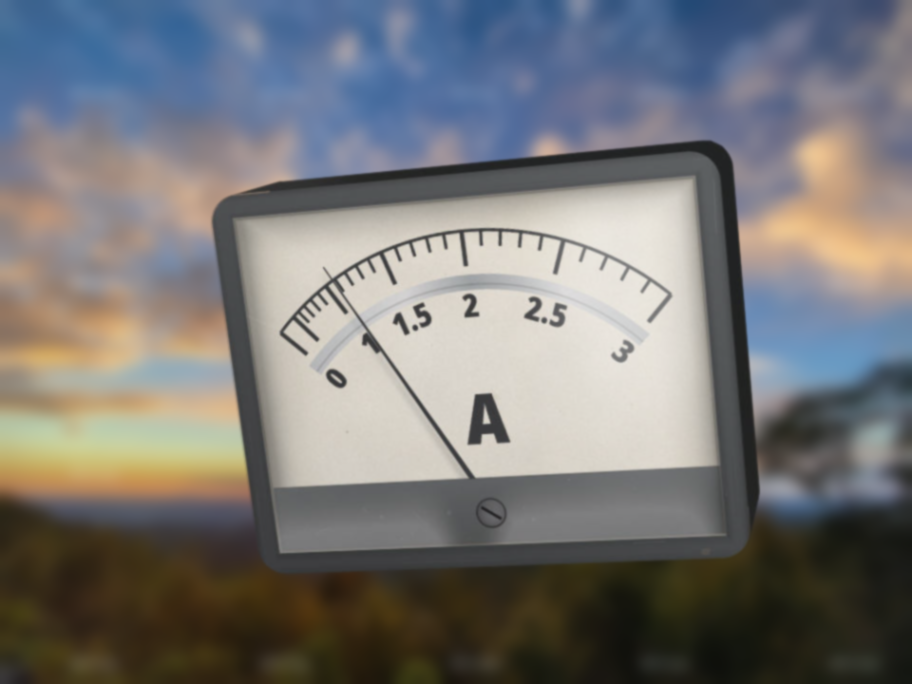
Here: 1.1 (A)
